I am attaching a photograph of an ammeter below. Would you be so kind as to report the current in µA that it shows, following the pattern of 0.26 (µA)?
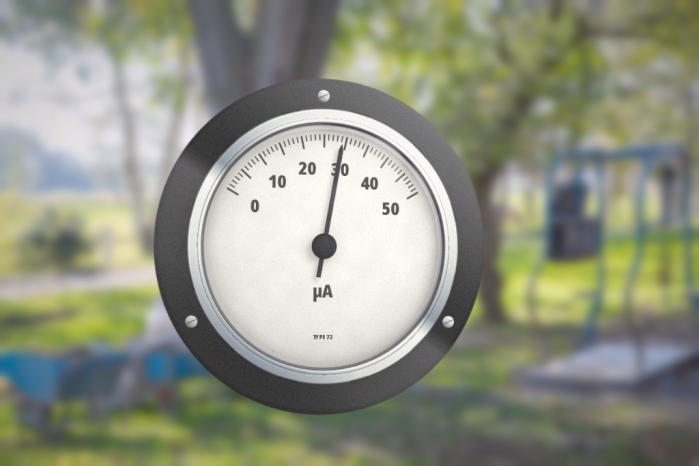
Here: 29 (µA)
